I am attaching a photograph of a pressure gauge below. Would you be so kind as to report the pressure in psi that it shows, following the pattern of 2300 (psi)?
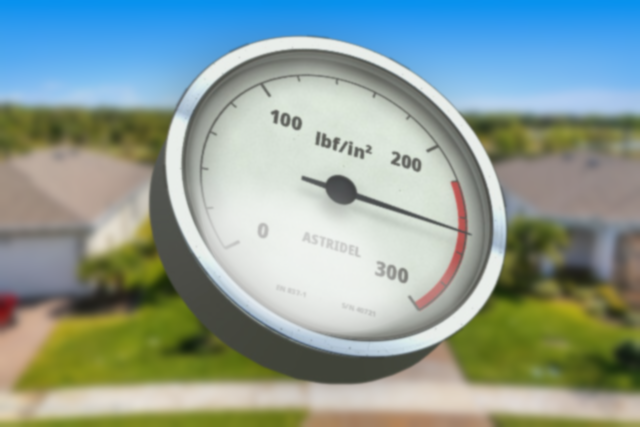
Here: 250 (psi)
